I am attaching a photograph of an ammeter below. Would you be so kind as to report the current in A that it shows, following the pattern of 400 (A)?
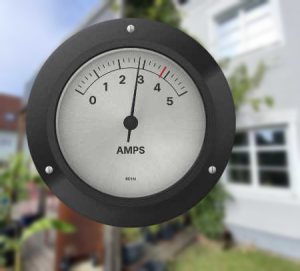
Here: 2.8 (A)
